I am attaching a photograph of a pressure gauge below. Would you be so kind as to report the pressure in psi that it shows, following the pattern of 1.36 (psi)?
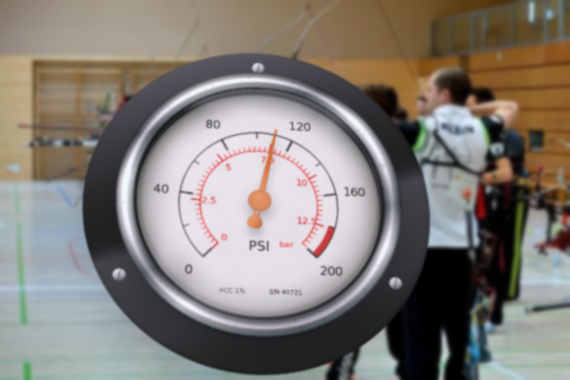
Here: 110 (psi)
